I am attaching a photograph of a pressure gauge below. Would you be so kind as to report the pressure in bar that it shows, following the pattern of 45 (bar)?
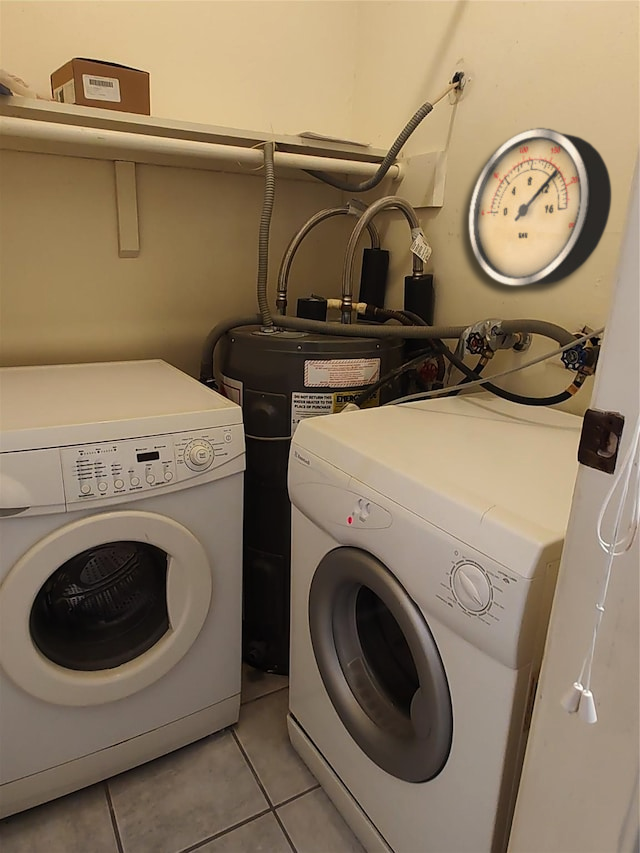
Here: 12 (bar)
